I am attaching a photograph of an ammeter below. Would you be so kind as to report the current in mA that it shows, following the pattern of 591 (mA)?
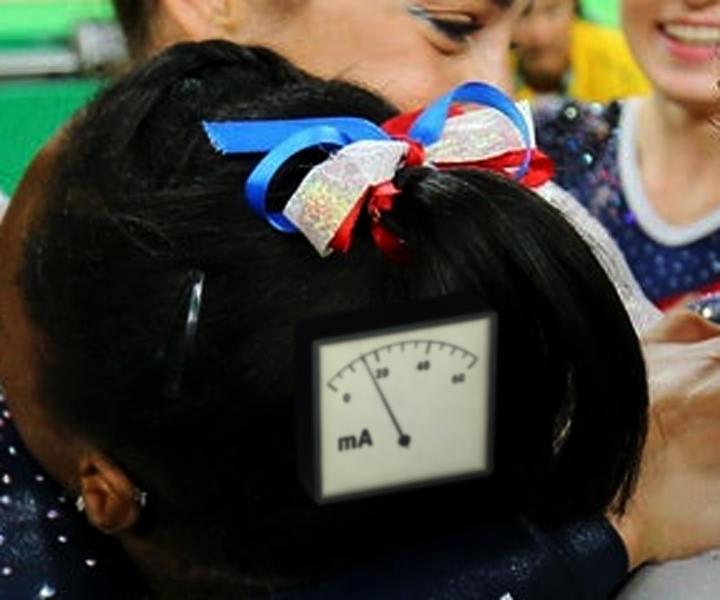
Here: 15 (mA)
